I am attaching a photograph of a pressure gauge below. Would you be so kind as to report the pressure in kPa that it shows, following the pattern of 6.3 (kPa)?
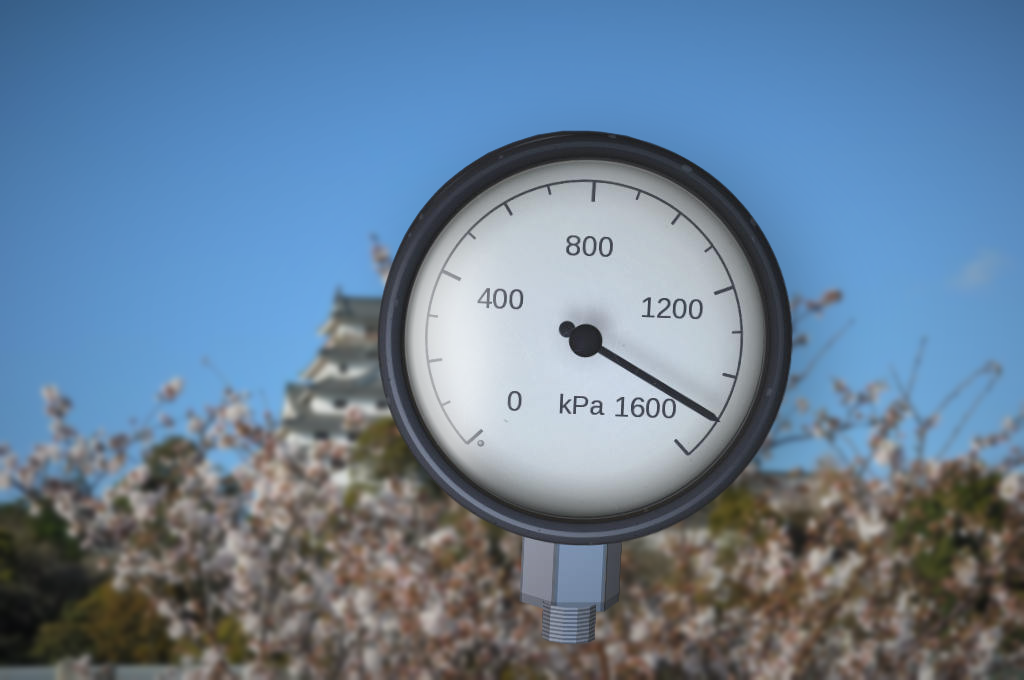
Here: 1500 (kPa)
